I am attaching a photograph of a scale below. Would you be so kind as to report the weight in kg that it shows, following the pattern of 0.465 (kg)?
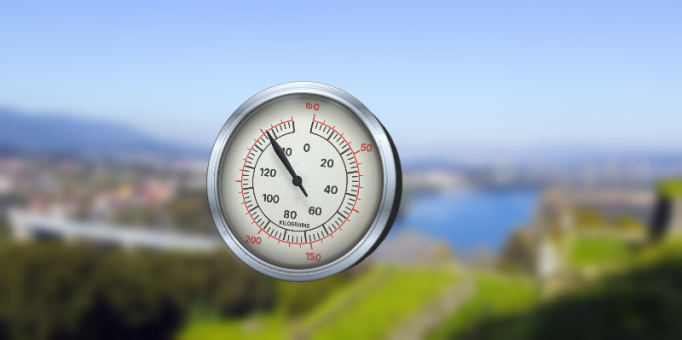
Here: 138 (kg)
